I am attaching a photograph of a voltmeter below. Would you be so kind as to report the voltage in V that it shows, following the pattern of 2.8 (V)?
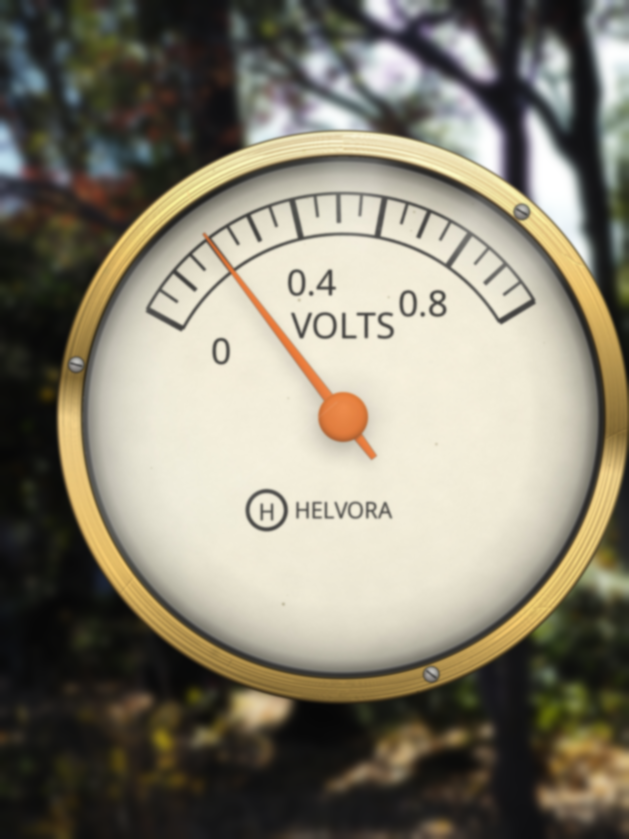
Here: 0.2 (V)
